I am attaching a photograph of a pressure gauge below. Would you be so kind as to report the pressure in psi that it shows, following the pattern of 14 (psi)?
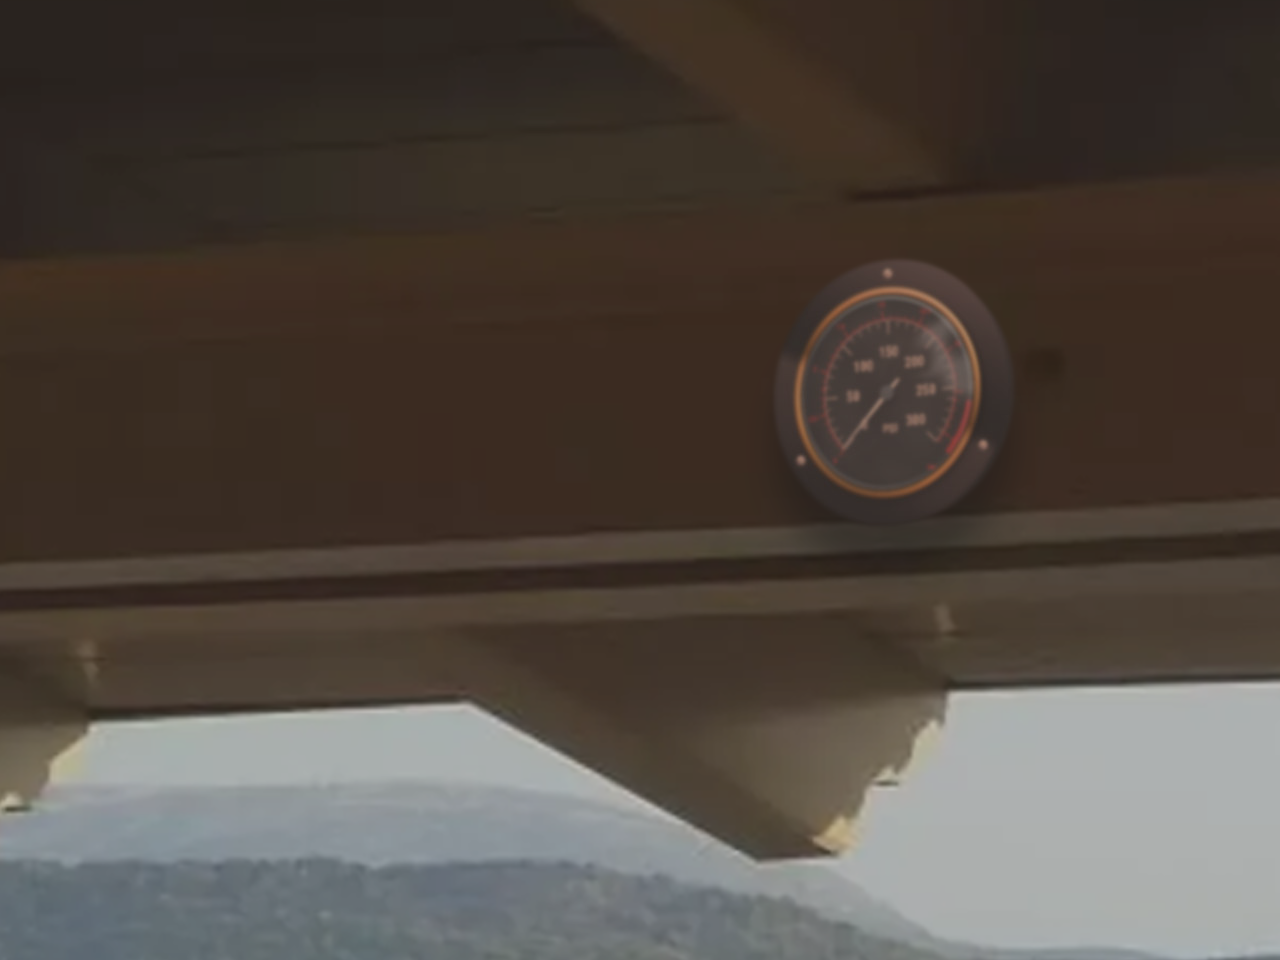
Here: 0 (psi)
